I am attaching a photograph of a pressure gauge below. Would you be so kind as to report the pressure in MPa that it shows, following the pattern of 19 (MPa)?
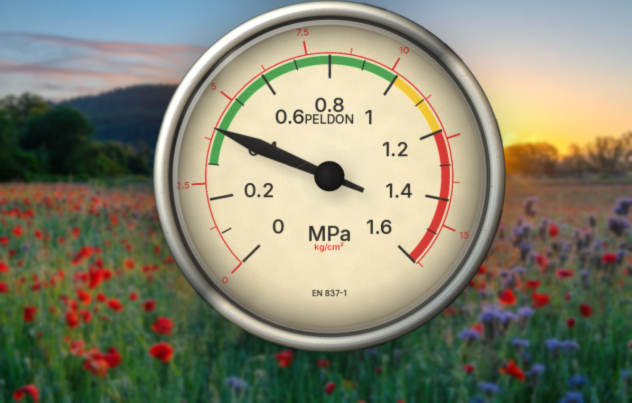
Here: 0.4 (MPa)
